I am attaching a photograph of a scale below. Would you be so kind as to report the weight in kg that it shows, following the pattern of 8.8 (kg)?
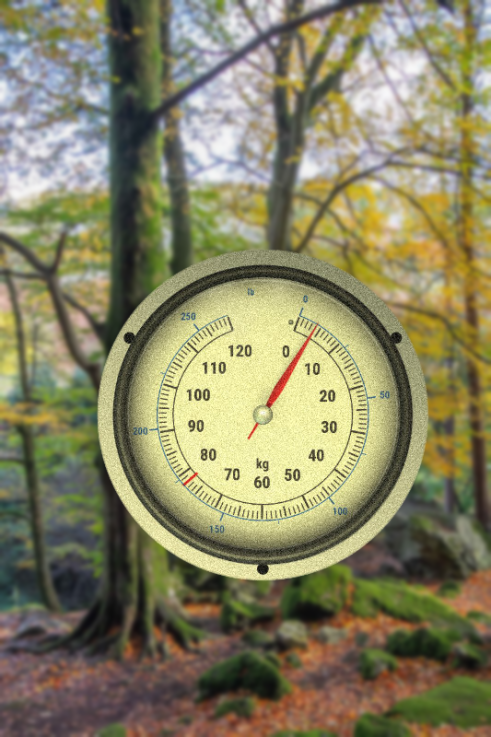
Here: 4 (kg)
